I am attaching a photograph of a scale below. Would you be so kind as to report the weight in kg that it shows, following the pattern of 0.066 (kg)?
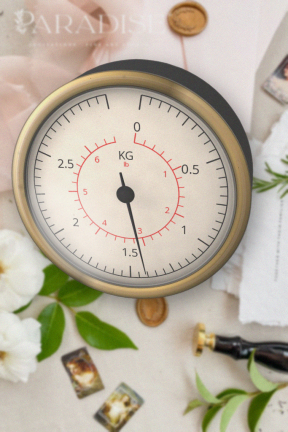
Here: 1.4 (kg)
